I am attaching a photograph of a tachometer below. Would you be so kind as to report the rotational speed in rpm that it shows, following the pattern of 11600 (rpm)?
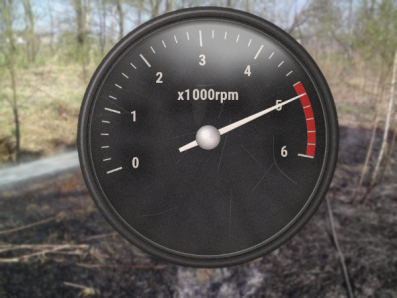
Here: 5000 (rpm)
